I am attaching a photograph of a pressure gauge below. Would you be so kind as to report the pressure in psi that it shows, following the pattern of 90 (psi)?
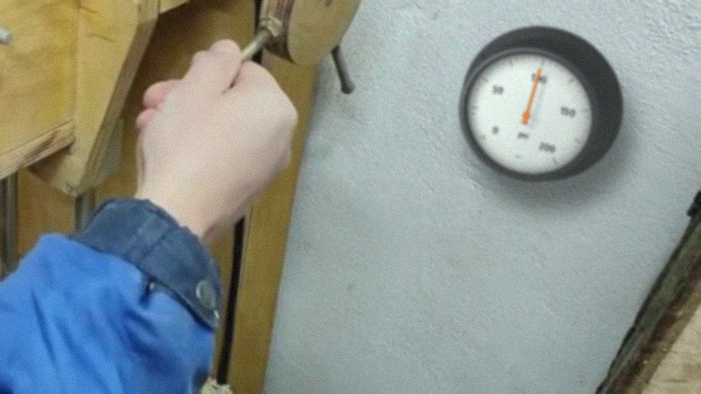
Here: 100 (psi)
